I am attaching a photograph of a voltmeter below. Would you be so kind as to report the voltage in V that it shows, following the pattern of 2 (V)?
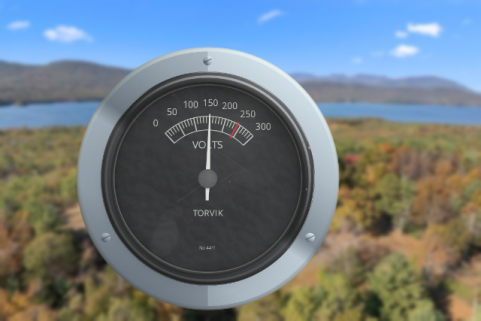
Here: 150 (V)
